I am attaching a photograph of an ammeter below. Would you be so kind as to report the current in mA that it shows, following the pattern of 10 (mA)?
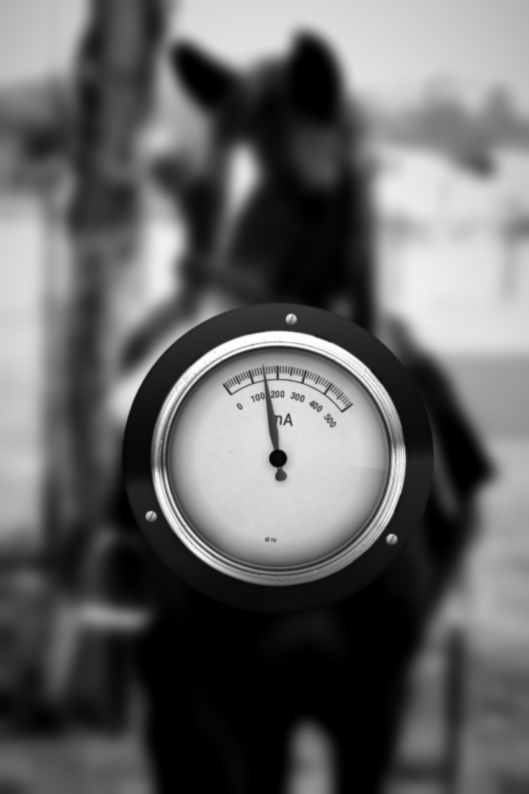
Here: 150 (mA)
